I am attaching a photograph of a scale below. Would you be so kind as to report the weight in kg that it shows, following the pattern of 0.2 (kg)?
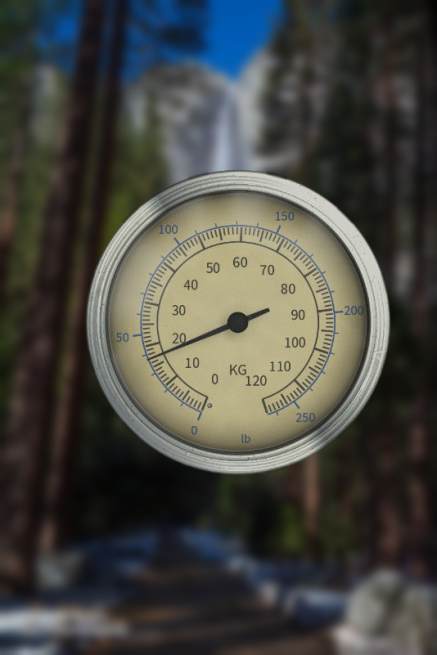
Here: 17 (kg)
